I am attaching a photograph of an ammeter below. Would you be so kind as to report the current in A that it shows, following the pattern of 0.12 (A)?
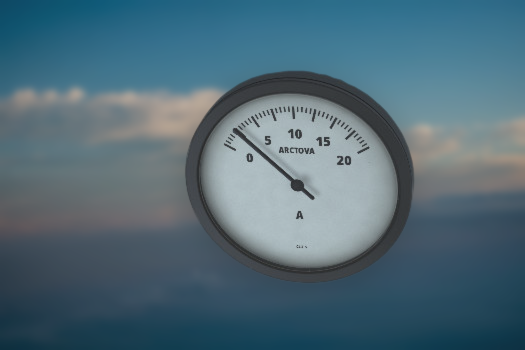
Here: 2.5 (A)
